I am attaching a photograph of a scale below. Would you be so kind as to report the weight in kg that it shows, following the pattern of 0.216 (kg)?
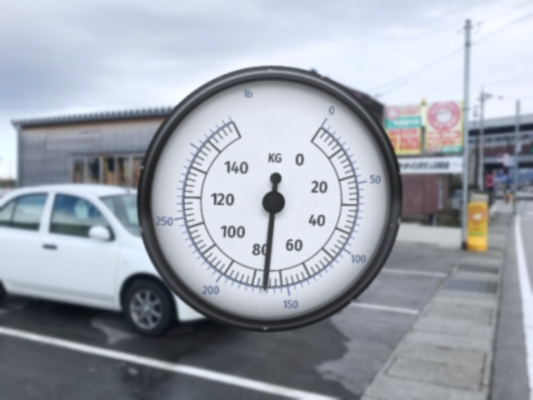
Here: 76 (kg)
